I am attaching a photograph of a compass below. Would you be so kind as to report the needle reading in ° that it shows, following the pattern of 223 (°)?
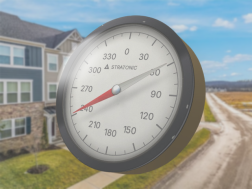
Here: 240 (°)
